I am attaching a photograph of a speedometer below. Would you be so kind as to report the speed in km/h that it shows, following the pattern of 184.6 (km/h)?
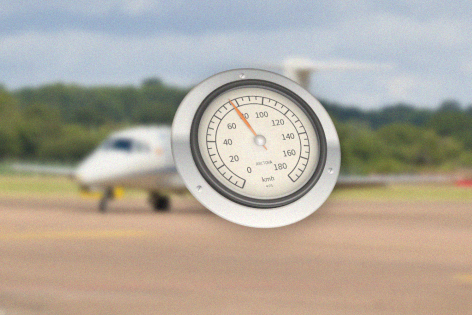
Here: 75 (km/h)
